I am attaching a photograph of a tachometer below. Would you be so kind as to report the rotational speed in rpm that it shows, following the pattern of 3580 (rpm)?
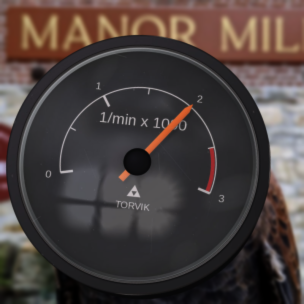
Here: 2000 (rpm)
